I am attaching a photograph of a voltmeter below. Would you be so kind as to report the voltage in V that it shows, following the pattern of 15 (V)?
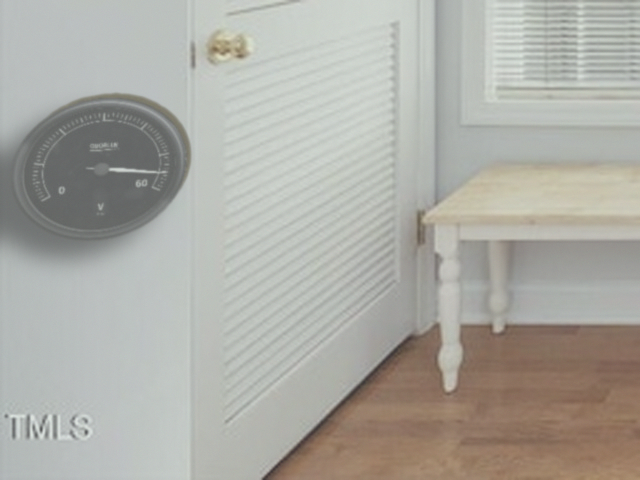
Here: 55 (V)
